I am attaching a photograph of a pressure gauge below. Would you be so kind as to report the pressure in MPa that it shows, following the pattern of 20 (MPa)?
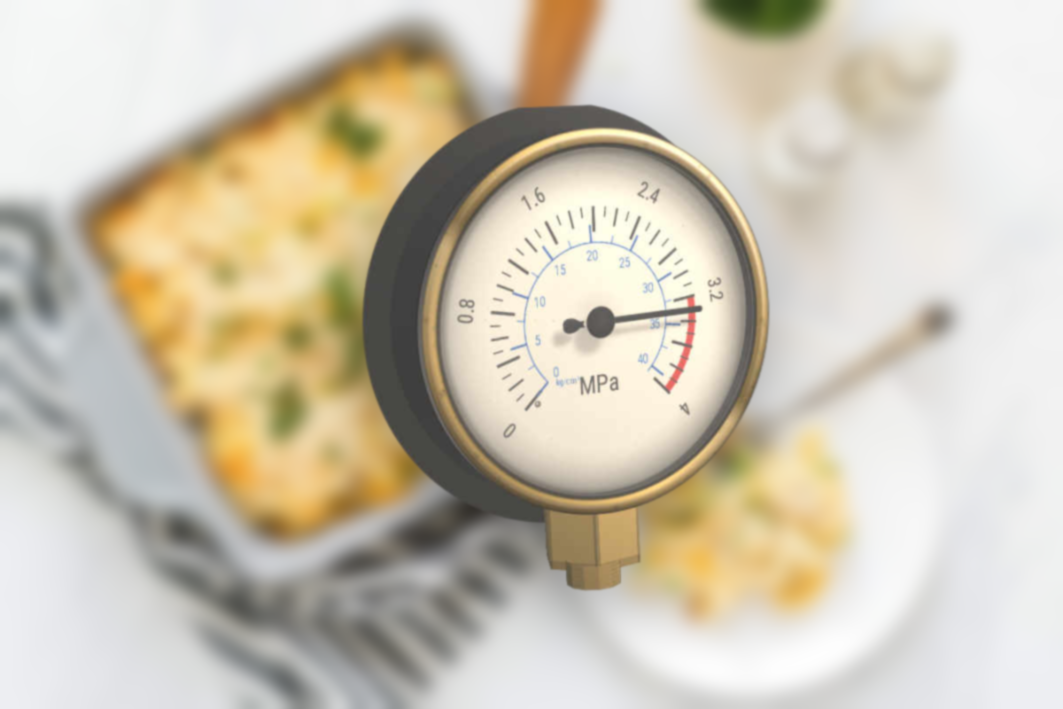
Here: 3.3 (MPa)
